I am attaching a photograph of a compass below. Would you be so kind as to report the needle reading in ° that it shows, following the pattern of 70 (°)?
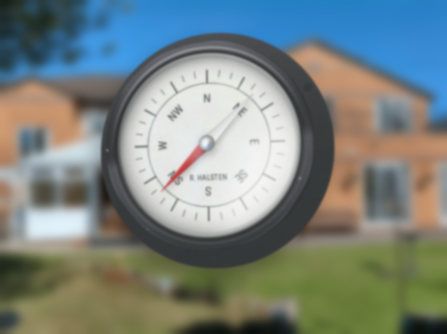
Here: 225 (°)
